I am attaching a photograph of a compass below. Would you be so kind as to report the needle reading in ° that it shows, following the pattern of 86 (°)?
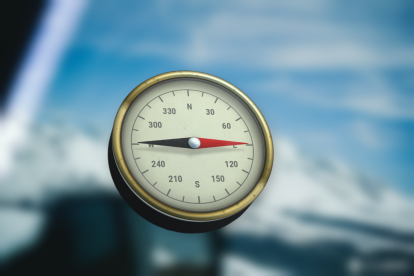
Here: 90 (°)
